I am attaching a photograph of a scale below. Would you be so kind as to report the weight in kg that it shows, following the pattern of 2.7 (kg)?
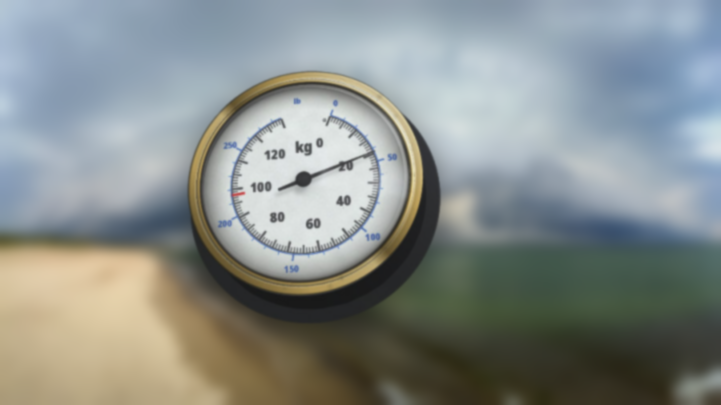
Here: 20 (kg)
